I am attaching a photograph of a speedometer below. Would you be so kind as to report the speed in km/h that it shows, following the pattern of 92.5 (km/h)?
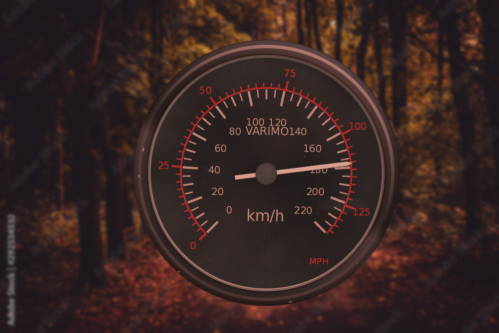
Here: 177.5 (km/h)
